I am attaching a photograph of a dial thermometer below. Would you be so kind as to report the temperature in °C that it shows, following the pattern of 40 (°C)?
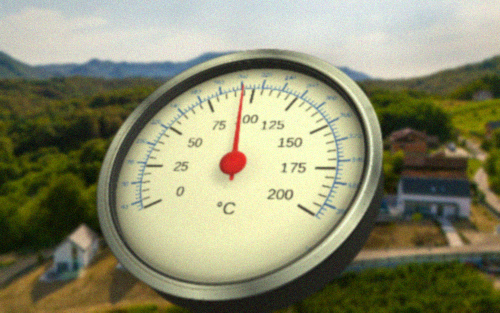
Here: 95 (°C)
